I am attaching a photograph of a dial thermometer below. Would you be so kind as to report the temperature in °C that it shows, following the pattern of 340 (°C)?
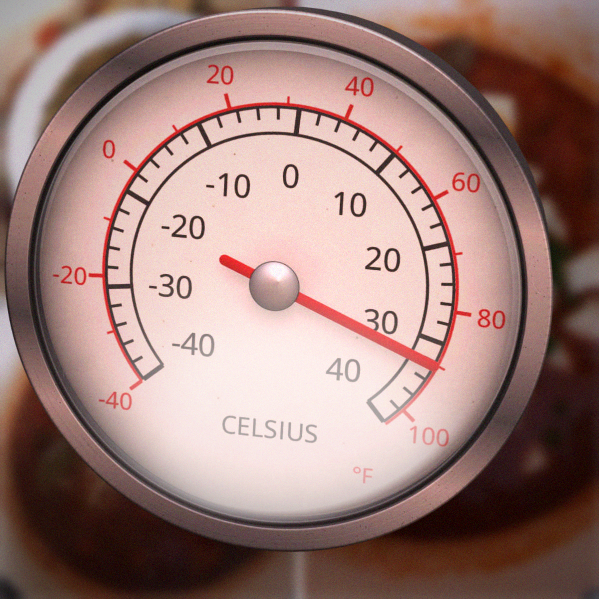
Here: 32 (°C)
